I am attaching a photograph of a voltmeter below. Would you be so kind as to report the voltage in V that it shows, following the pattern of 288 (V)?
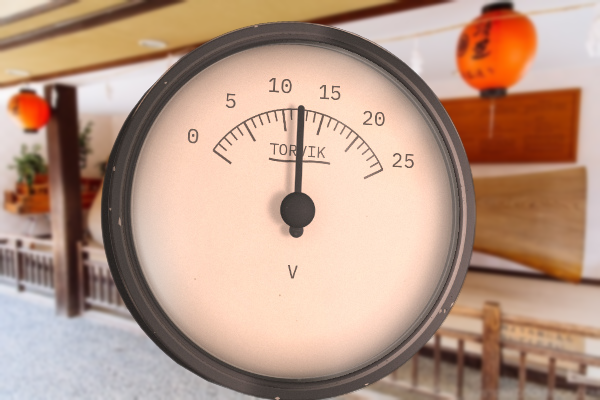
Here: 12 (V)
